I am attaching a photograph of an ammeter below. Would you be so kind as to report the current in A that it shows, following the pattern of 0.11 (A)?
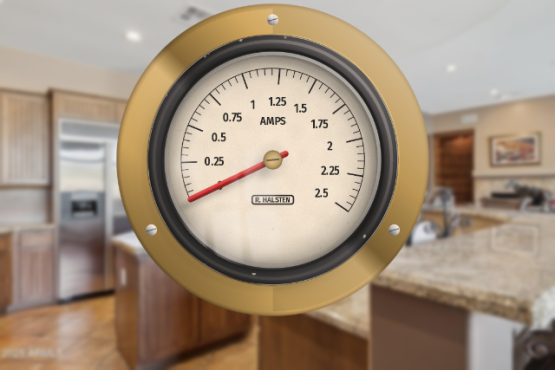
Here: 0 (A)
